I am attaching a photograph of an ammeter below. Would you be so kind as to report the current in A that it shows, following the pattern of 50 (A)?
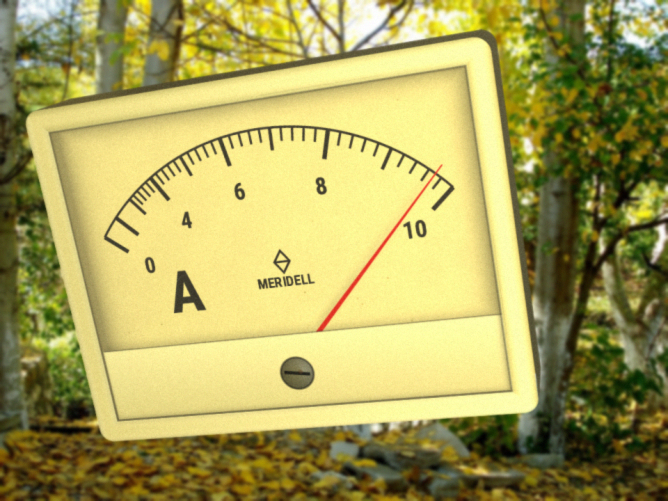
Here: 9.7 (A)
